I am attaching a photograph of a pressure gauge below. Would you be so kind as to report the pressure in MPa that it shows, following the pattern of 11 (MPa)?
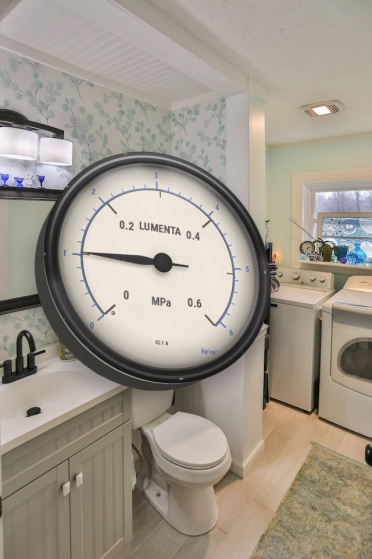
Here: 0.1 (MPa)
